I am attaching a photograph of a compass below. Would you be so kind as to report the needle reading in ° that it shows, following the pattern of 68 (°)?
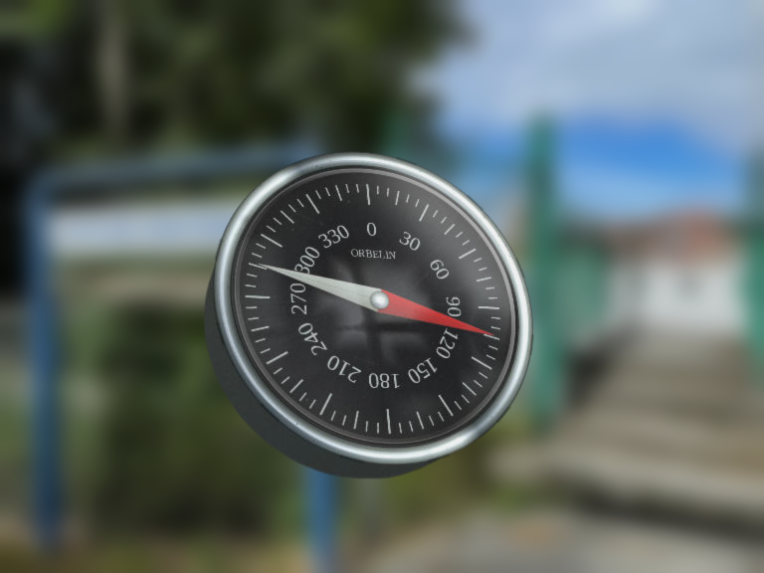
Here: 105 (°)
